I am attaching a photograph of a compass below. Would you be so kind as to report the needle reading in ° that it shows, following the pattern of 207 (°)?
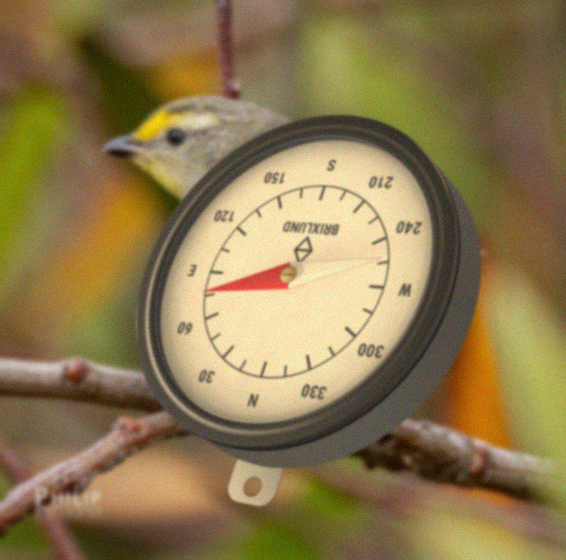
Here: 75 (°)
